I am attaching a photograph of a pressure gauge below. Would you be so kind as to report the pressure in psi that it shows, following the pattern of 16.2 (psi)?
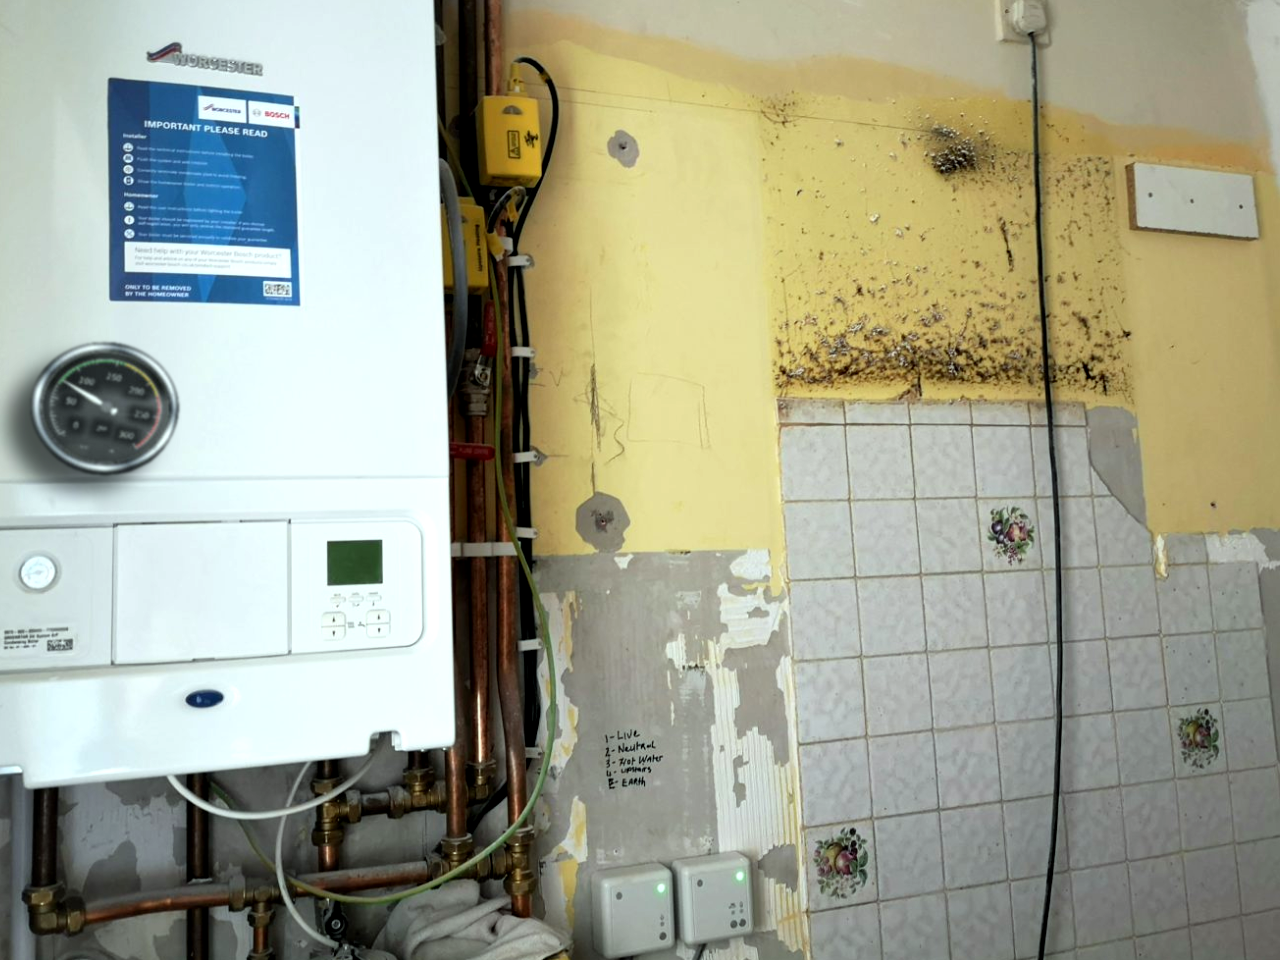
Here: 75 (psi)
